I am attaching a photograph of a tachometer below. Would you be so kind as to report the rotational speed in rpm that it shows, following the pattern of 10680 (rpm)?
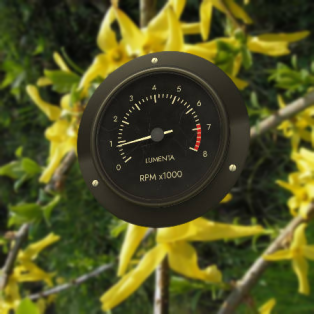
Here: 800 (rpm)
